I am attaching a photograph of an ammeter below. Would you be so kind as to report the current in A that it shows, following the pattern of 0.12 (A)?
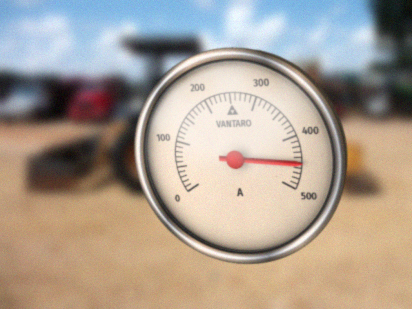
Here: 450 (A)
